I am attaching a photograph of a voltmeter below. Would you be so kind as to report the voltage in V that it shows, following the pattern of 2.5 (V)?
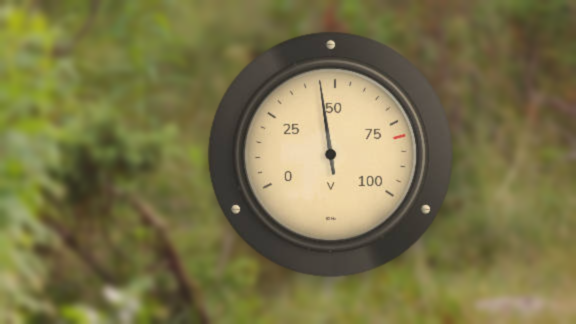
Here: 45 (V)
